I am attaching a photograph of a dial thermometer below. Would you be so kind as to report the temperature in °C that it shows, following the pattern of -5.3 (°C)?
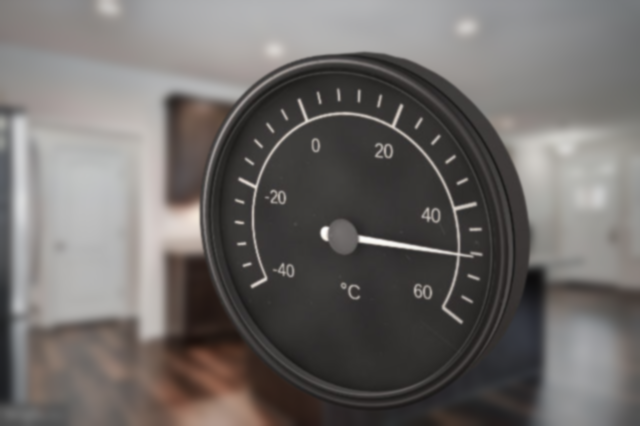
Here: 48 (°C)
